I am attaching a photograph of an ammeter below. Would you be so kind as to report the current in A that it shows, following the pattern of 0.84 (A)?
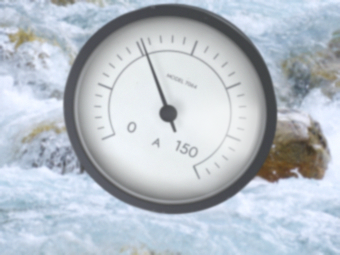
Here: 52.5 (A)
